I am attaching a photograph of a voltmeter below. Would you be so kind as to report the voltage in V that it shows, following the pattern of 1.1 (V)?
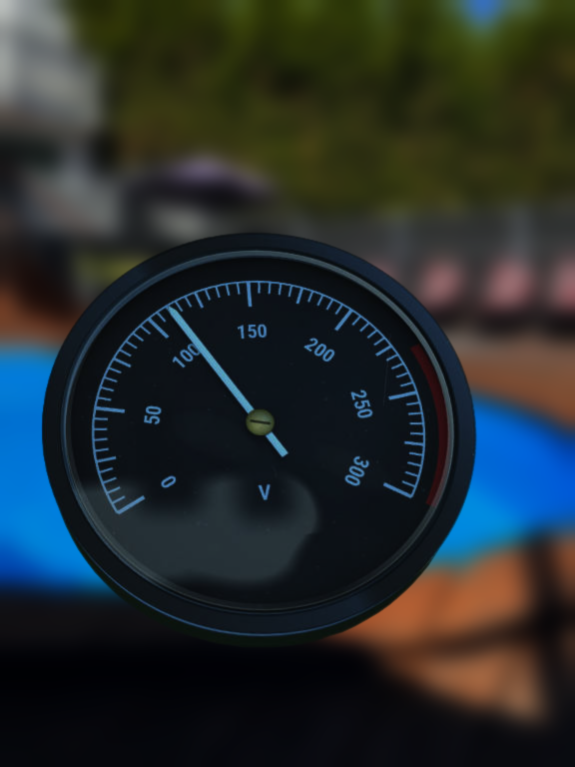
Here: 110 (V)
